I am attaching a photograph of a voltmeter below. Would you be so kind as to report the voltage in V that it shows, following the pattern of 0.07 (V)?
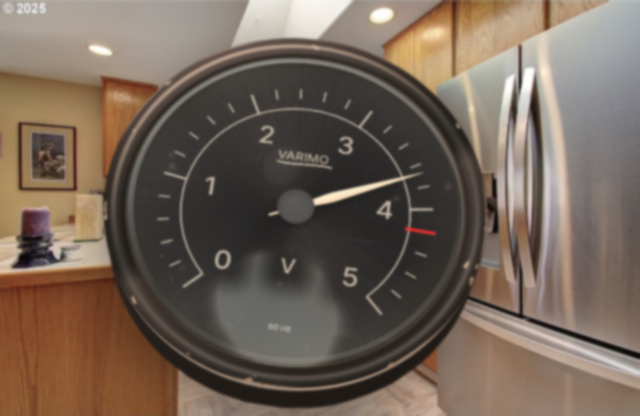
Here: 3.7 (V)
